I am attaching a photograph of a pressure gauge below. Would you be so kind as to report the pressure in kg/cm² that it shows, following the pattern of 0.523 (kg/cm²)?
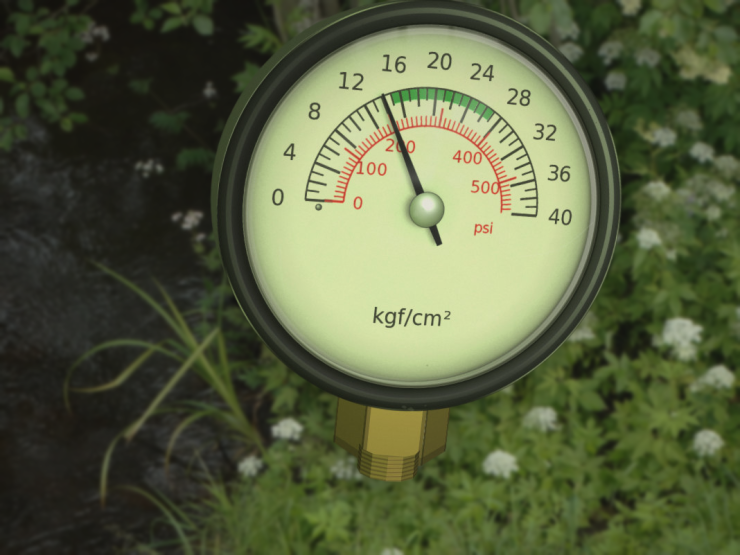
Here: 14 (kg/cm²)
